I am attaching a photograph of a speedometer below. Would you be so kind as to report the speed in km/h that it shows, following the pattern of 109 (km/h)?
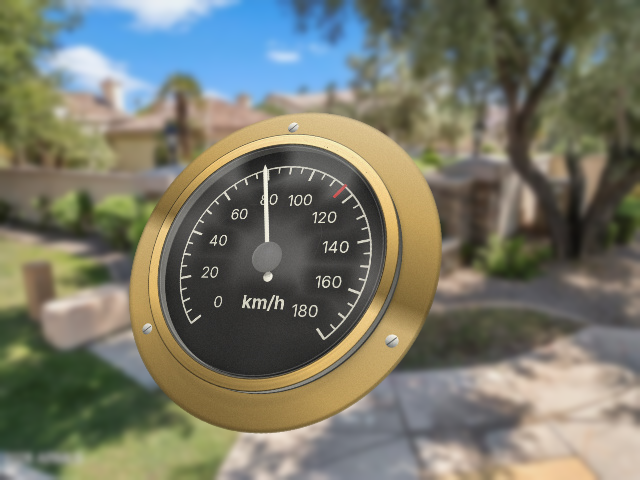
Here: 80 (km/h)
